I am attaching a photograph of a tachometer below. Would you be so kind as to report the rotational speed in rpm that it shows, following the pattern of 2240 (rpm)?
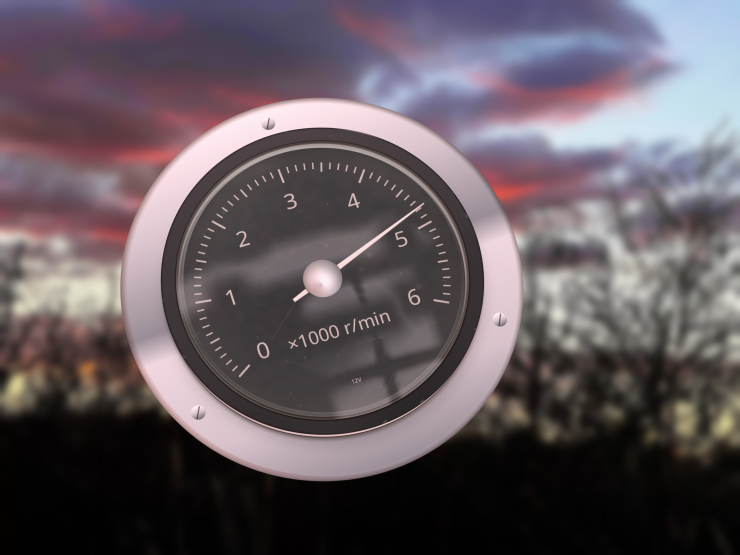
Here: 4800 (rpm)
